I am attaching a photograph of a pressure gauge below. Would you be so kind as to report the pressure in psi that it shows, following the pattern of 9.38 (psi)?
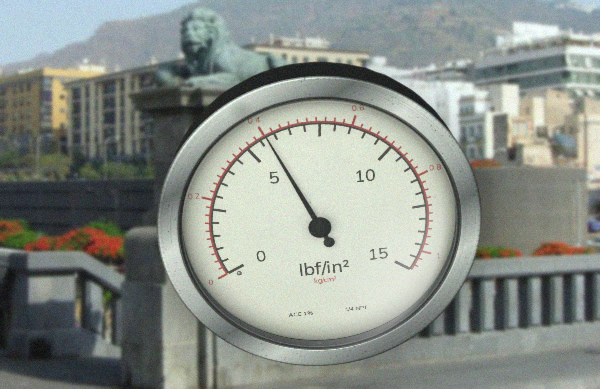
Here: 5.75 (psi)
